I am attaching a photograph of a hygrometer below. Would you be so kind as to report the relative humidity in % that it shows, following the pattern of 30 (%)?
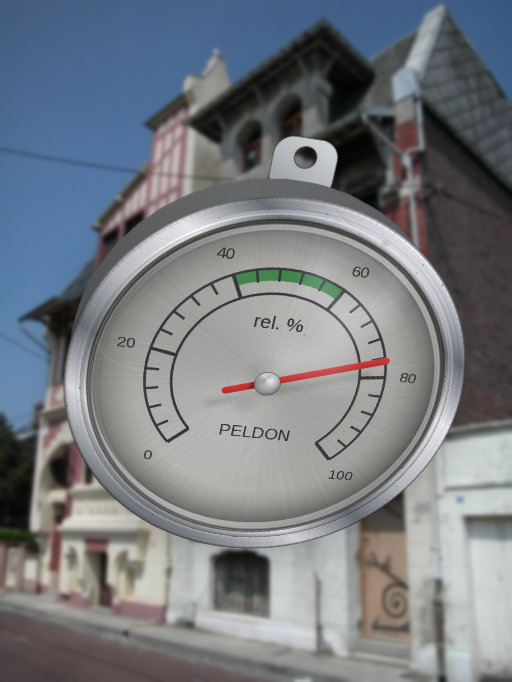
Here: 76 (%)
